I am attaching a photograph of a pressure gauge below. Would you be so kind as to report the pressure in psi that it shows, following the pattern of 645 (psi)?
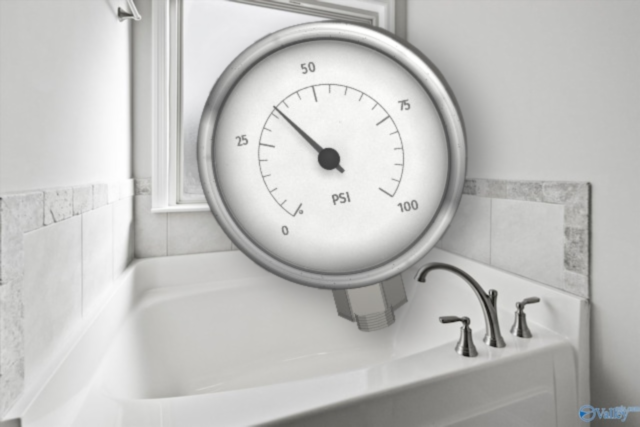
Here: 37.5 (psi)
